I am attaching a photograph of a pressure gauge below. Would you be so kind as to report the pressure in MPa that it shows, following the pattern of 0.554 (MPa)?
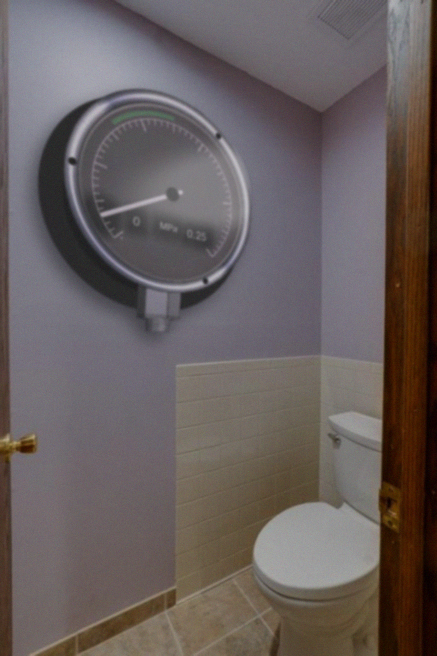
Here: 0.015 (MPa)
